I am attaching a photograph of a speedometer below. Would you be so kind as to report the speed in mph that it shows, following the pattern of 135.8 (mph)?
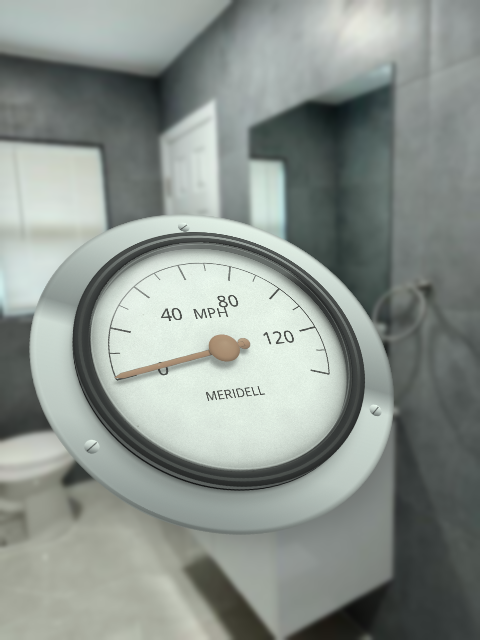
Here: 0 (mph)
